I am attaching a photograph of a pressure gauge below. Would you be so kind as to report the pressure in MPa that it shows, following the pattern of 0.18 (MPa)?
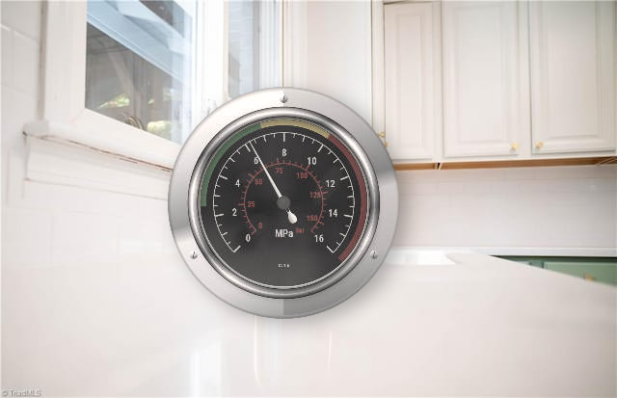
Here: 6.25 (MPa)
